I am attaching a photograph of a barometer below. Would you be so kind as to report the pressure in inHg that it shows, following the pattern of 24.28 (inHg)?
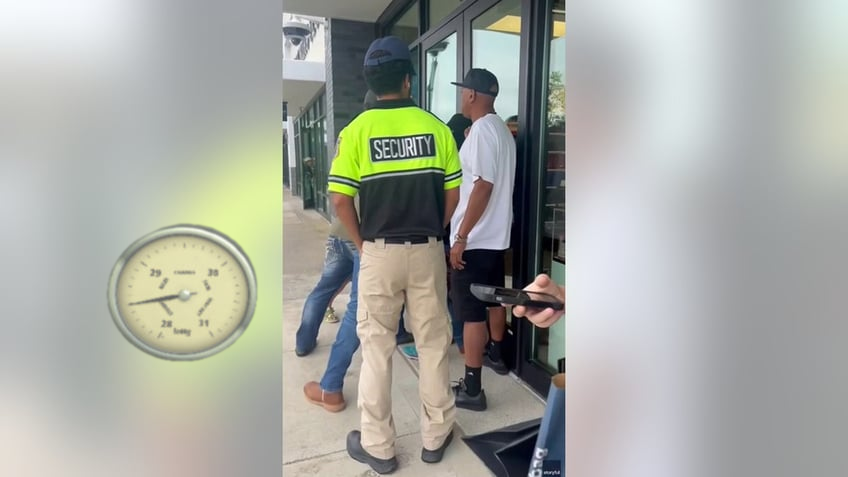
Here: 28.5 (inHg)
